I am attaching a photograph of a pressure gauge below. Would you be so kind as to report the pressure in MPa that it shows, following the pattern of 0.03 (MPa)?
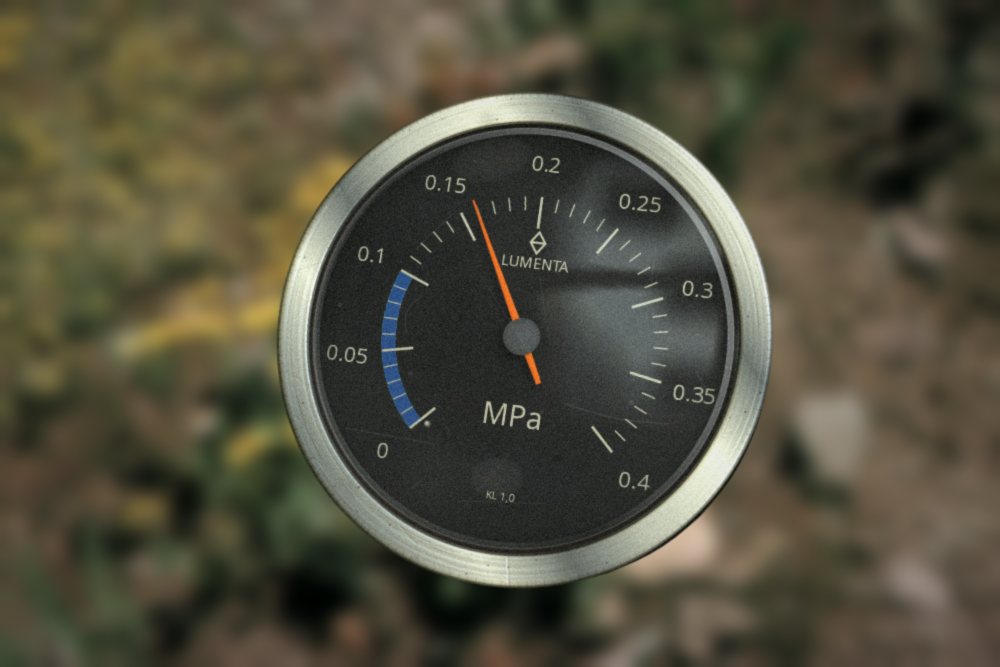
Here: 0.16 (MPa)
